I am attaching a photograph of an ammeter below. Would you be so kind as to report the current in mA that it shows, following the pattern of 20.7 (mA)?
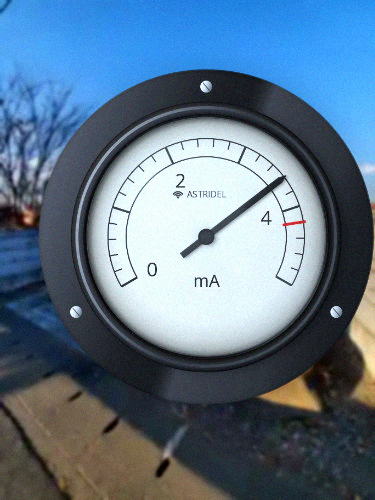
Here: 3.6 (mA)
